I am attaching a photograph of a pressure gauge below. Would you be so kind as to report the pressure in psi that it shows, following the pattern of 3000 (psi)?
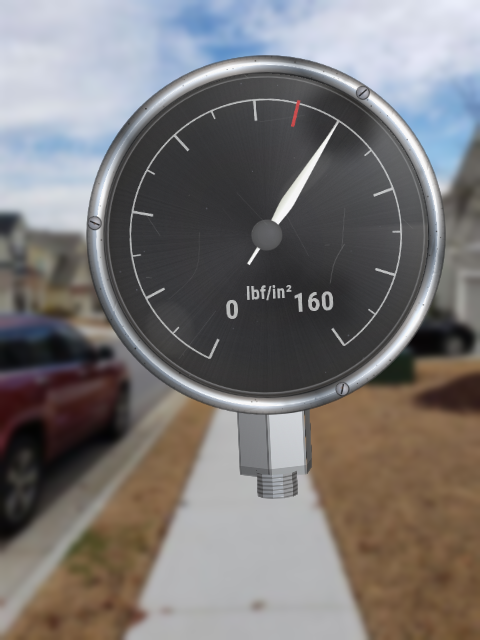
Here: 100 (psi)
